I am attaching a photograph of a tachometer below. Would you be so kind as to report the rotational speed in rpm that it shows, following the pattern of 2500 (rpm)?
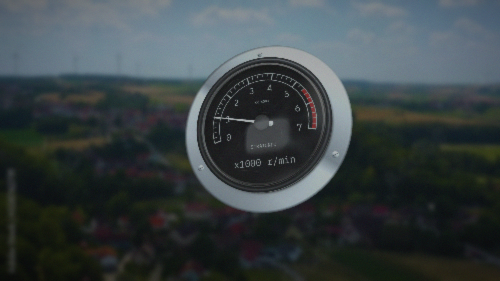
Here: 1000 (rpm)
